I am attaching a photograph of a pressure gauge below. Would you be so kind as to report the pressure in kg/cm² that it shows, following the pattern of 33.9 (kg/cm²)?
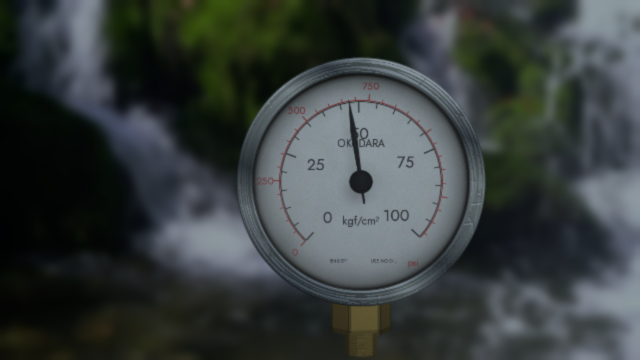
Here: 47.5 (kg/cm²)
